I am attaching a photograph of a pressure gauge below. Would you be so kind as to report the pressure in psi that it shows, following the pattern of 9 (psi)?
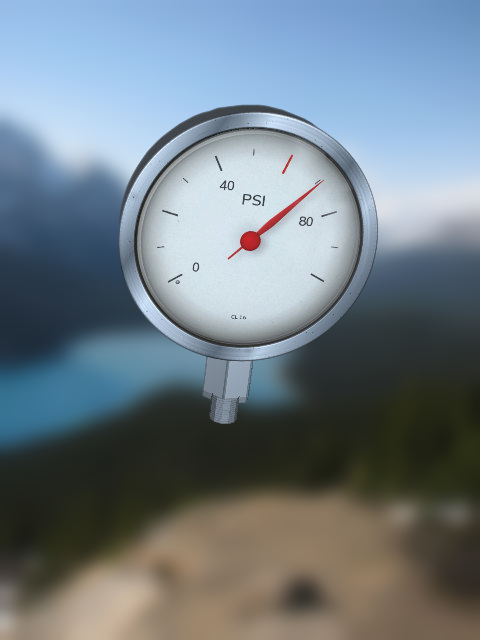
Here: 70 (psi)
